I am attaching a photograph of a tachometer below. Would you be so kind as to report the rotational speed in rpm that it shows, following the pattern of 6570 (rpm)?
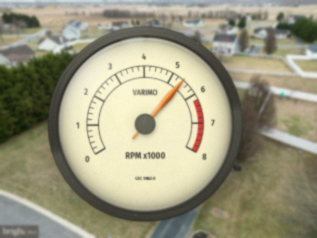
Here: 5400 (rpm)
